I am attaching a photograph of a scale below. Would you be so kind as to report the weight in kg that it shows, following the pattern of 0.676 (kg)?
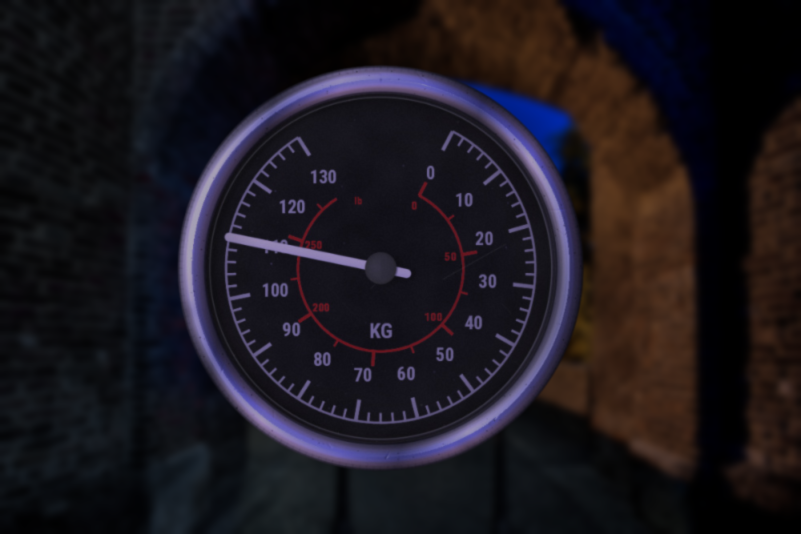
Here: 110 (kg)
